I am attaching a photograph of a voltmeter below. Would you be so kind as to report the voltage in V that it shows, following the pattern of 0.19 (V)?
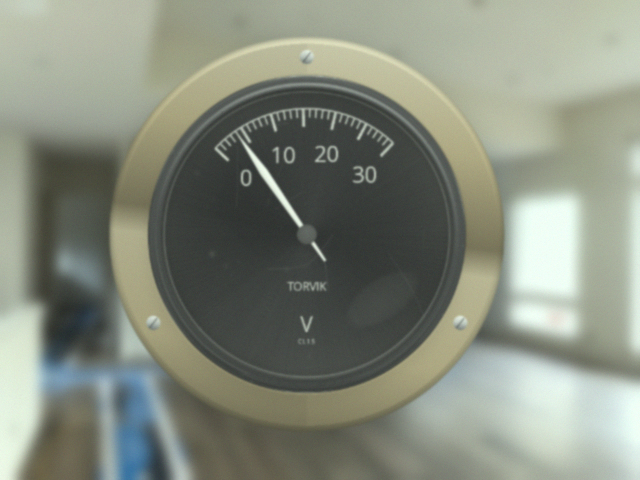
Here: 4 (V)
